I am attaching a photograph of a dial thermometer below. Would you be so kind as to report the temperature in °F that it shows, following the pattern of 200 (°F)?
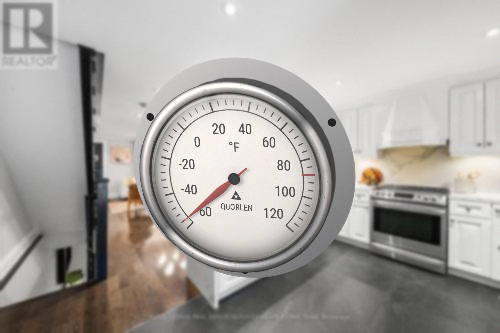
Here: -56 (°F)
